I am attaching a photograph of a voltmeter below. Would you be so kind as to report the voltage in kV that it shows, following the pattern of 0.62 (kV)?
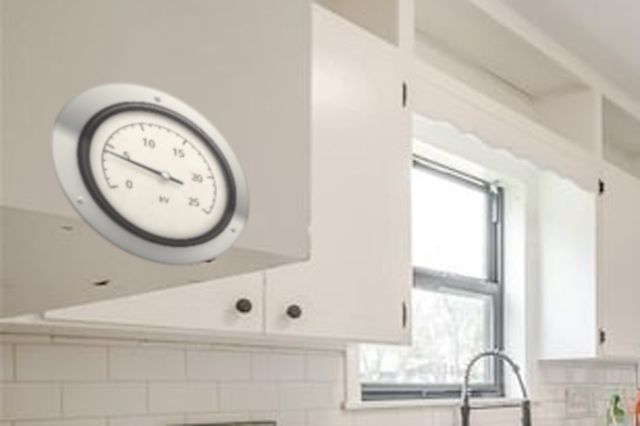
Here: 4 (kV)
